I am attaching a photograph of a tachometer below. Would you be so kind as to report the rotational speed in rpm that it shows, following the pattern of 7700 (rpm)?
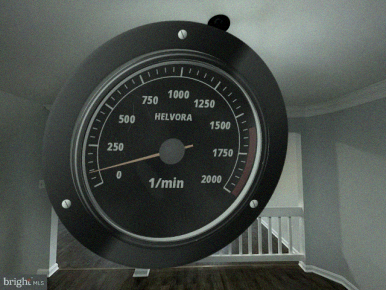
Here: 100 (rpm)
